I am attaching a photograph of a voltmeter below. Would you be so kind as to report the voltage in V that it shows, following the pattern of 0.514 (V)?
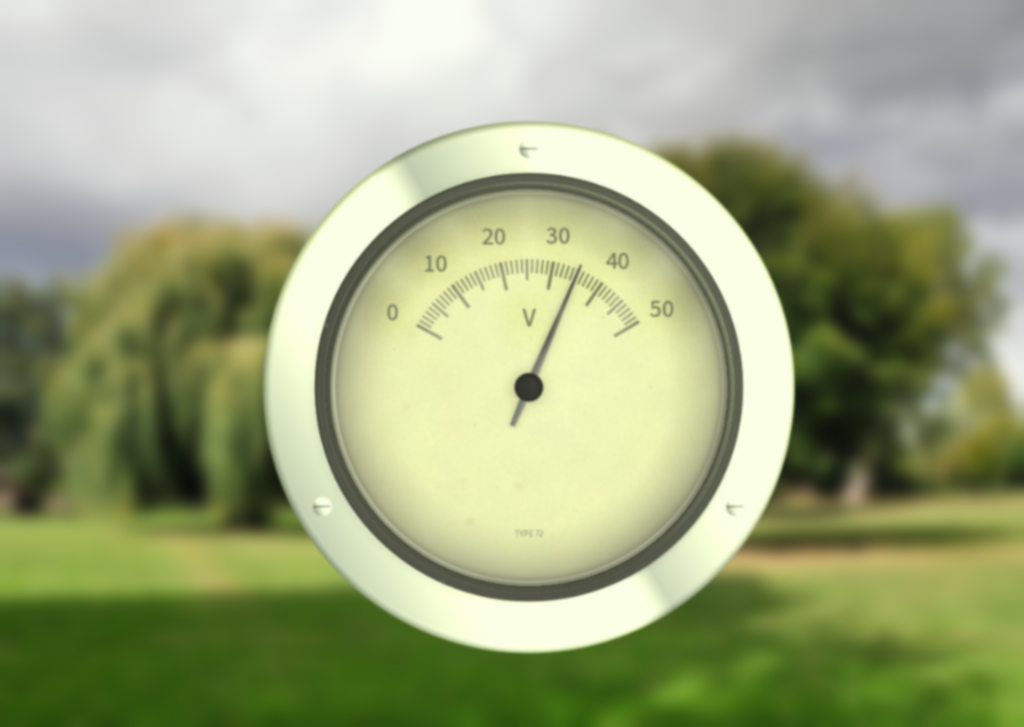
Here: 35 (V)
